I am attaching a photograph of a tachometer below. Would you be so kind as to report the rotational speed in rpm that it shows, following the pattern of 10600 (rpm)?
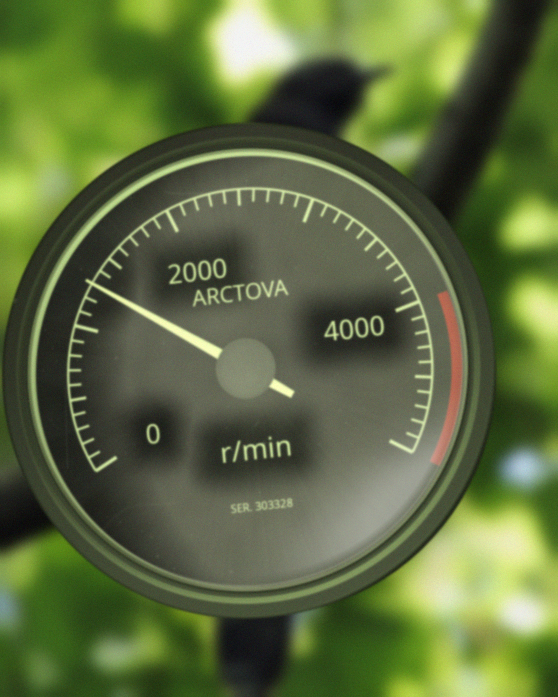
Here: 1300 (rpm)
